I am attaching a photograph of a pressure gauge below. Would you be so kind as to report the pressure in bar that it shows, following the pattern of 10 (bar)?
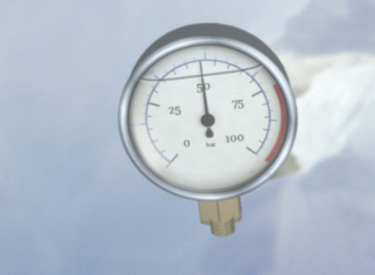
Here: 50 (bar)
